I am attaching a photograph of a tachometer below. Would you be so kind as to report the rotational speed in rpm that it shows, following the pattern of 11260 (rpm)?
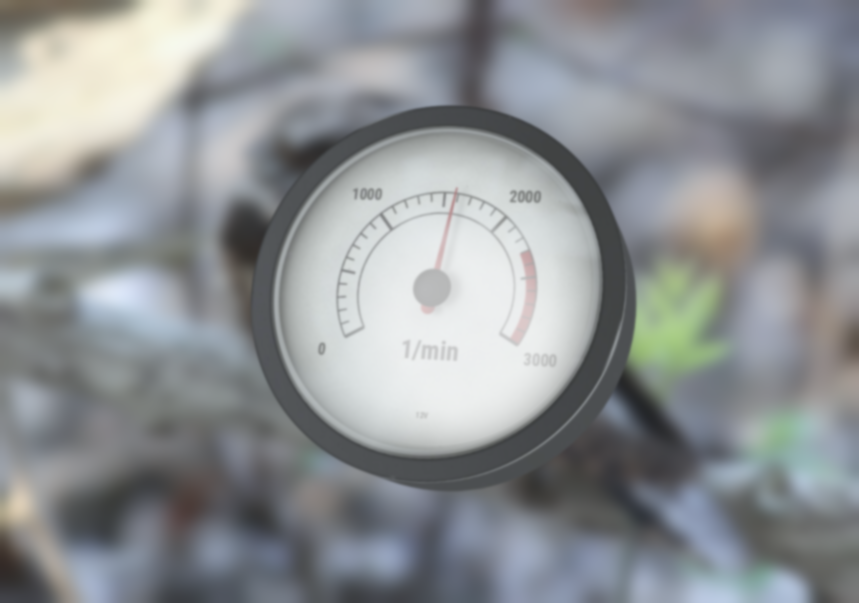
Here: 1600 (rpm)
